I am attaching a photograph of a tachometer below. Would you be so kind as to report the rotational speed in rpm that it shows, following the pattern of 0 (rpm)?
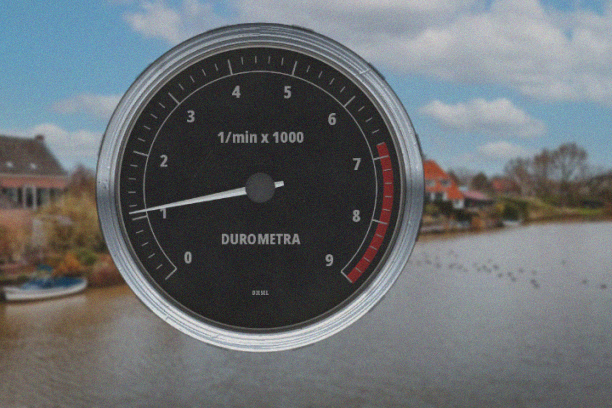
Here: 1100 (rpm)
